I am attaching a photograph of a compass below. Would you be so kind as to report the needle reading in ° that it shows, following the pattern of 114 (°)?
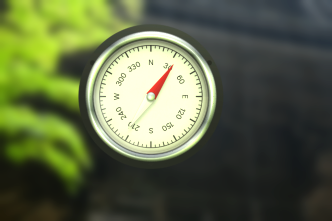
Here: 35 (°)
